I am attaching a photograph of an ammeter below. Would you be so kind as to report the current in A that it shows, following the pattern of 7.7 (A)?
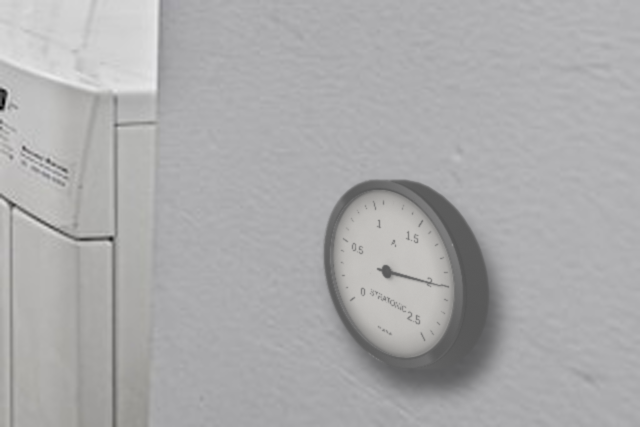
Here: 2 (A)
